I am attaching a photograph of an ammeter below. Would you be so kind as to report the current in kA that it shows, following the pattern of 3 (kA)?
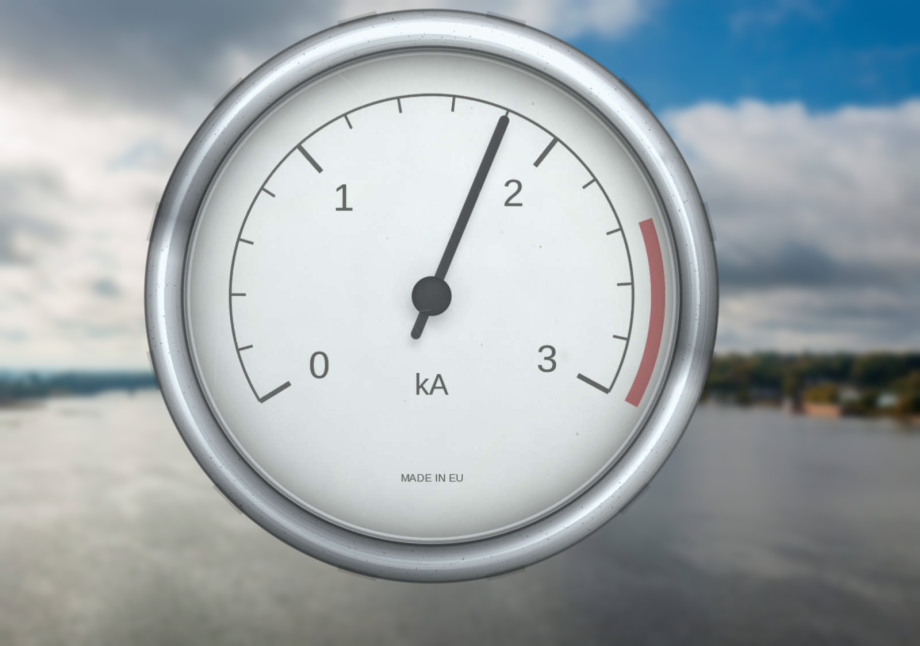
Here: 1.8 (kA)
